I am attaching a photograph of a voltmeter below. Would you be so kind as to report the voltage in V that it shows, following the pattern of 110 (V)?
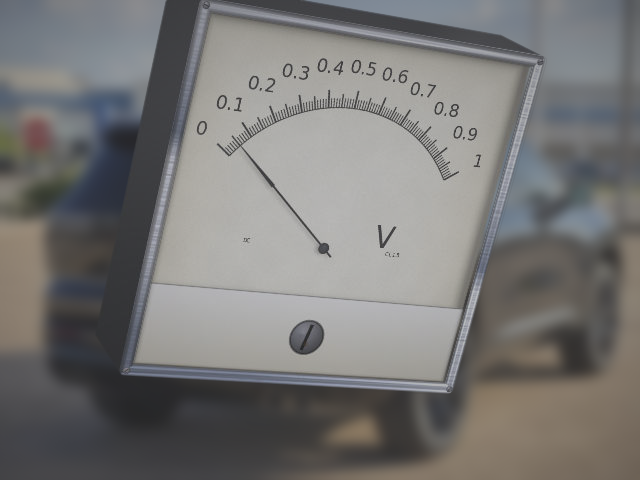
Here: 0.05 (V)
